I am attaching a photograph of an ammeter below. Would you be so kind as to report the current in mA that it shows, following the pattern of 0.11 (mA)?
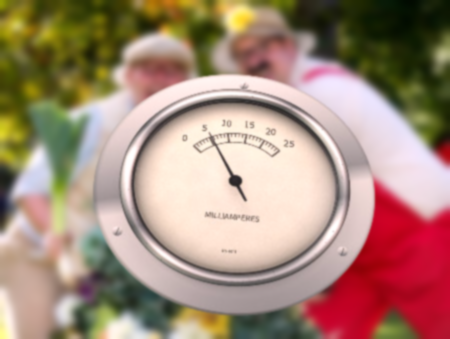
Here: 5 (mA)
